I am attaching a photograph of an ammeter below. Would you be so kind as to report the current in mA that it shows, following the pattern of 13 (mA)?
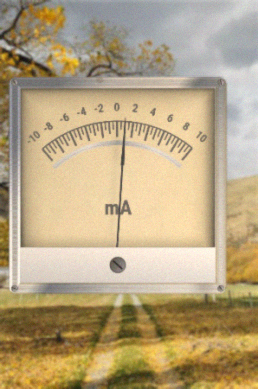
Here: 1 (mA)
